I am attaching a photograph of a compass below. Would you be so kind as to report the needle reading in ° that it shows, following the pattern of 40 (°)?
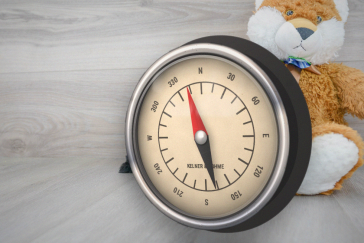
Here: 345 (°)
